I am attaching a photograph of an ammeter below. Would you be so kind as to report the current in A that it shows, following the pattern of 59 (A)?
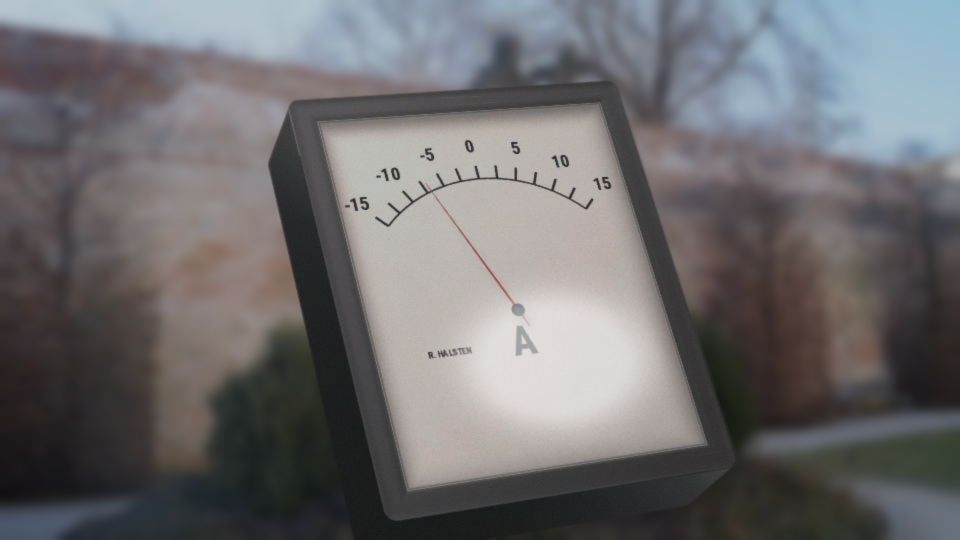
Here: -7.5 (A)
